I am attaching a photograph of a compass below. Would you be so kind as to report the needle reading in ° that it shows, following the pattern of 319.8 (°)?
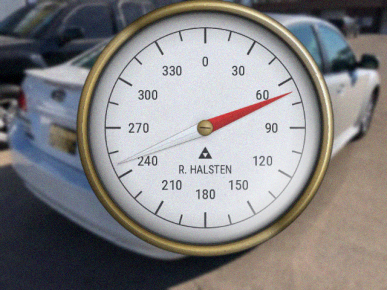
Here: 67.5 (°)
